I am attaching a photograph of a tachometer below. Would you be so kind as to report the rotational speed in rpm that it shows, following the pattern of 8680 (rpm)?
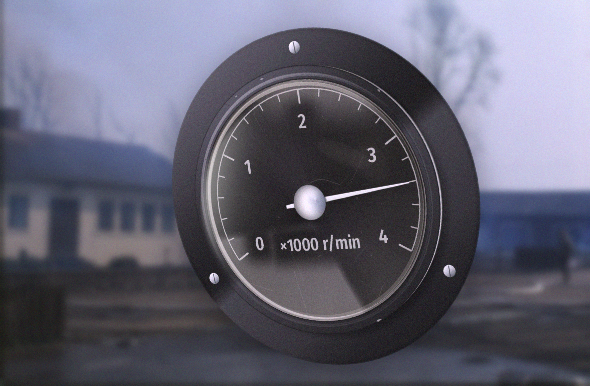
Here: 3400 (rpm)
